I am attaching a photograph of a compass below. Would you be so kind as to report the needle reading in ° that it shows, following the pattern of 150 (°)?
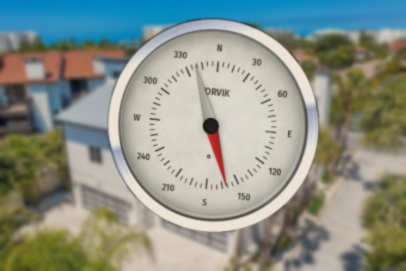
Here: 160 (°)
